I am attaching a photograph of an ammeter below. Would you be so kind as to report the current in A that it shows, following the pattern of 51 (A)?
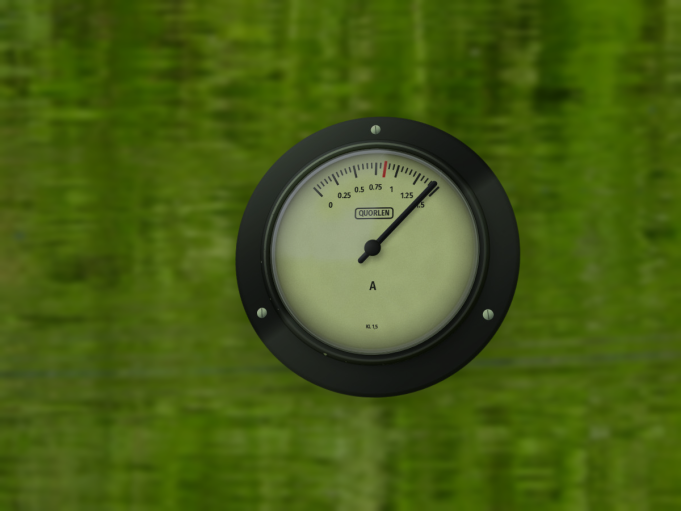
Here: 1.45 (A)
